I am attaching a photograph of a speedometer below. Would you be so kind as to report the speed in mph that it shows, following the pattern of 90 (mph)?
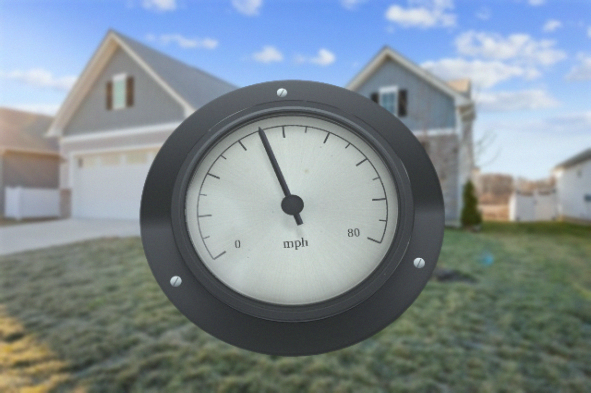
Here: 35 (mph)
